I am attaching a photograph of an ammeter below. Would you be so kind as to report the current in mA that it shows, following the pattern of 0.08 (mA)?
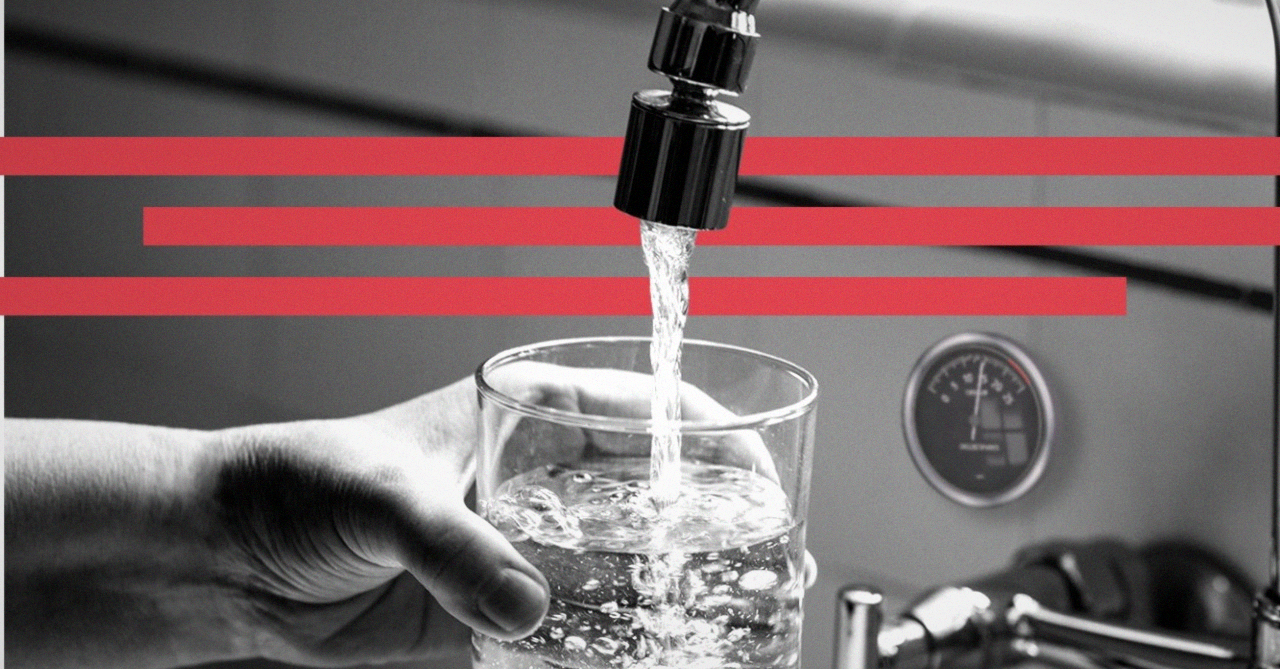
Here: 15 (mA)
